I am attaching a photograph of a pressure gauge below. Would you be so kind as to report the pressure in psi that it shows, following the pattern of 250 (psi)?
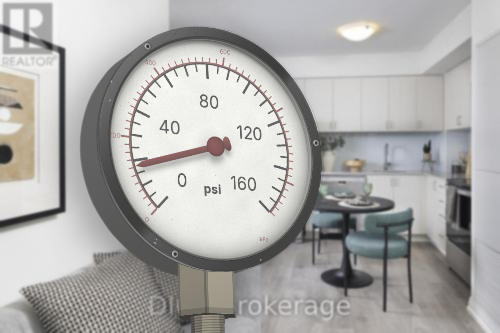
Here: 17.5 (psi)
